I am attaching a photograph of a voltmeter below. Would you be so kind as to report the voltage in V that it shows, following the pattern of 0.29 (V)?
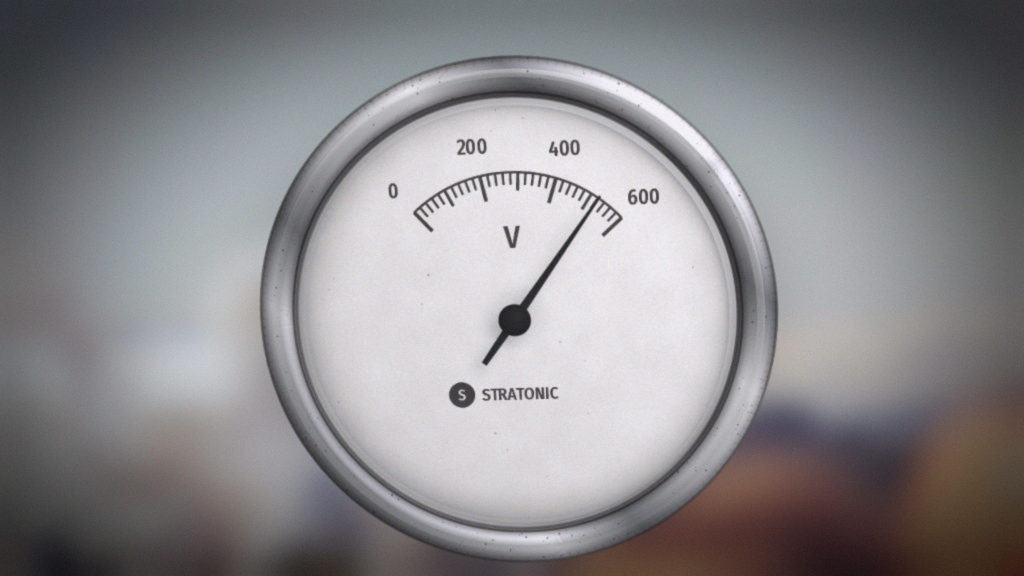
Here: 520 (V)
